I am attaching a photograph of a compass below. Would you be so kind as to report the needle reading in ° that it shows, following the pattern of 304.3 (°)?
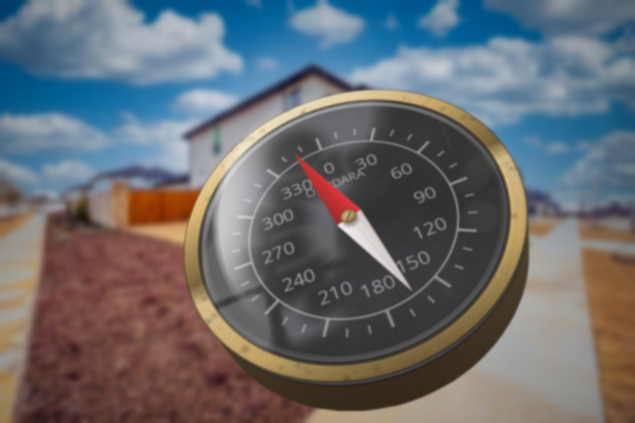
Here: 345 (°)
